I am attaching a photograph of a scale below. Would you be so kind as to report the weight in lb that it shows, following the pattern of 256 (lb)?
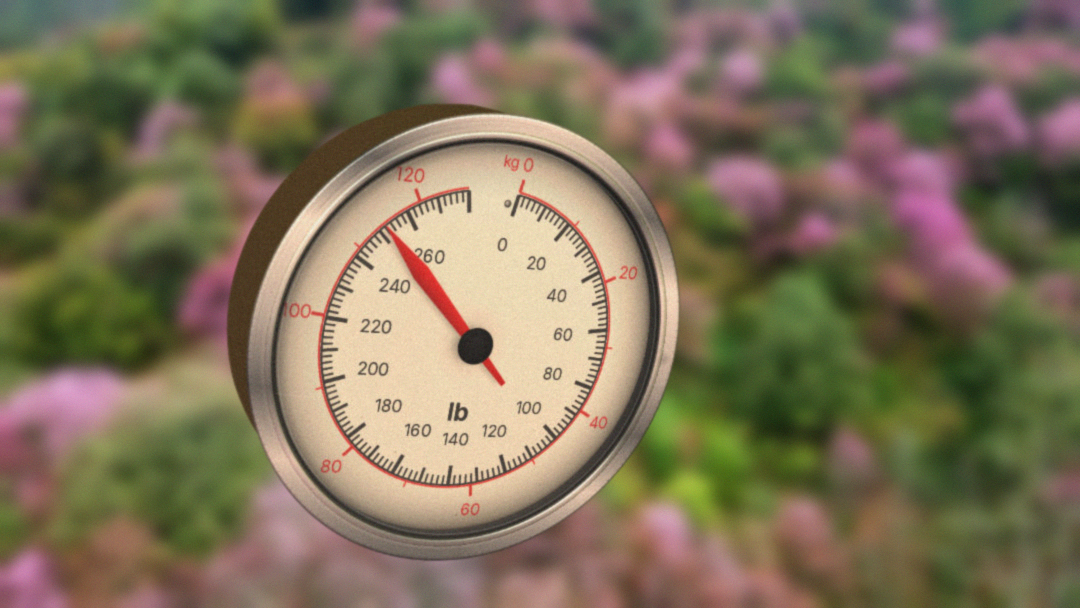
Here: 252 (lb)
